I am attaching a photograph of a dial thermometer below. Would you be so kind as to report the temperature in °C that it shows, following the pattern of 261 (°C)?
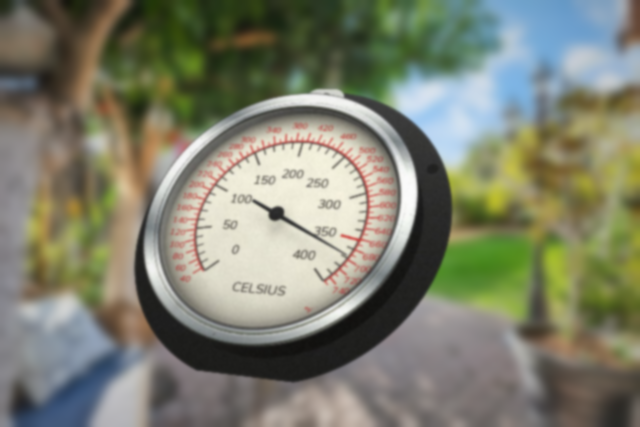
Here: 370 (°C)
